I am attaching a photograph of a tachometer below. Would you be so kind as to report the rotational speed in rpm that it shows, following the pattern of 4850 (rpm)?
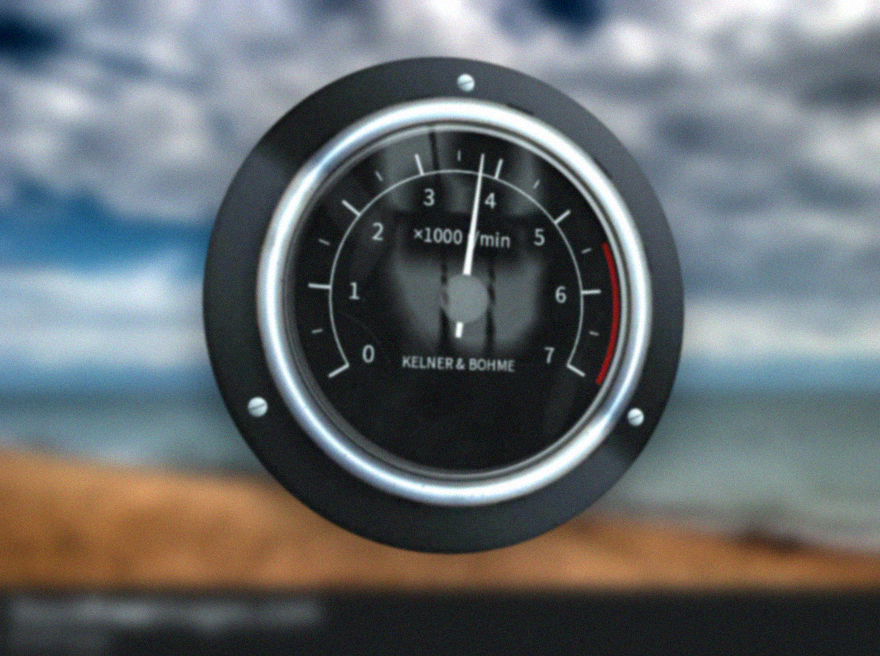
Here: 3750 (rpm)
